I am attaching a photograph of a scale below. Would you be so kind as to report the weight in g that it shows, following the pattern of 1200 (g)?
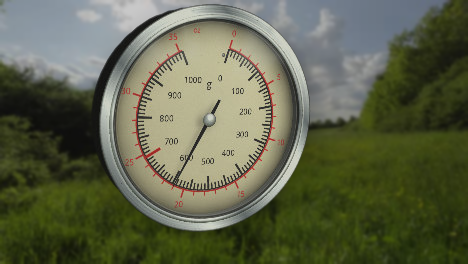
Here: 600 (g)
